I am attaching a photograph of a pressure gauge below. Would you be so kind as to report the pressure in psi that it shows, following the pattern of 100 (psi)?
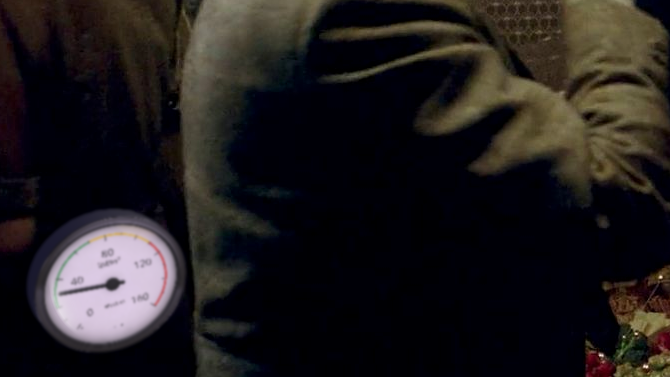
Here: 30 (psi)
